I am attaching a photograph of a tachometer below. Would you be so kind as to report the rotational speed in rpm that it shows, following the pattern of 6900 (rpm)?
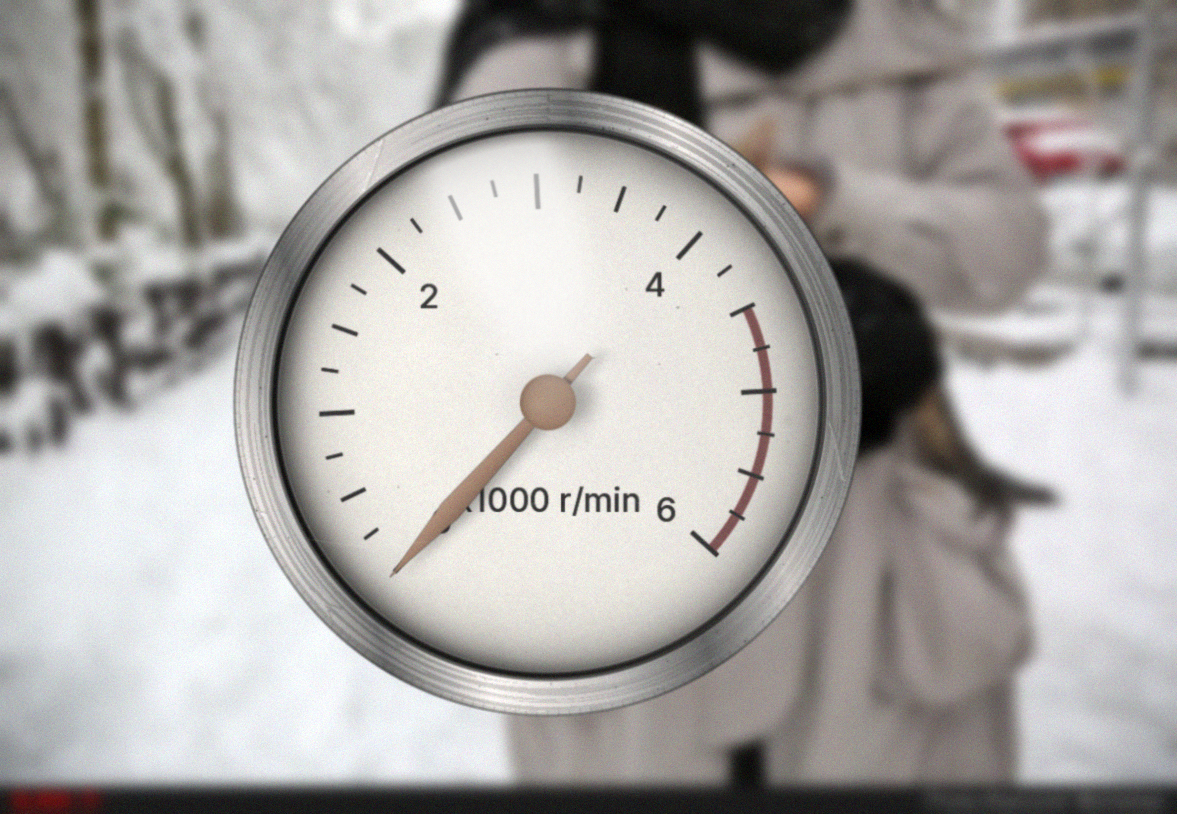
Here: 0 (rpm)
